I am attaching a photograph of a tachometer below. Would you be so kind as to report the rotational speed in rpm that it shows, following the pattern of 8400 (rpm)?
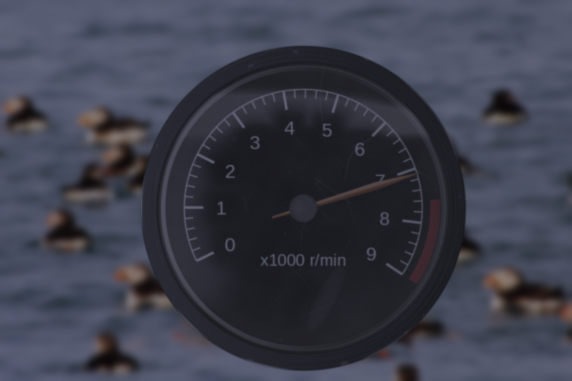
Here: 7100 (rpm)
